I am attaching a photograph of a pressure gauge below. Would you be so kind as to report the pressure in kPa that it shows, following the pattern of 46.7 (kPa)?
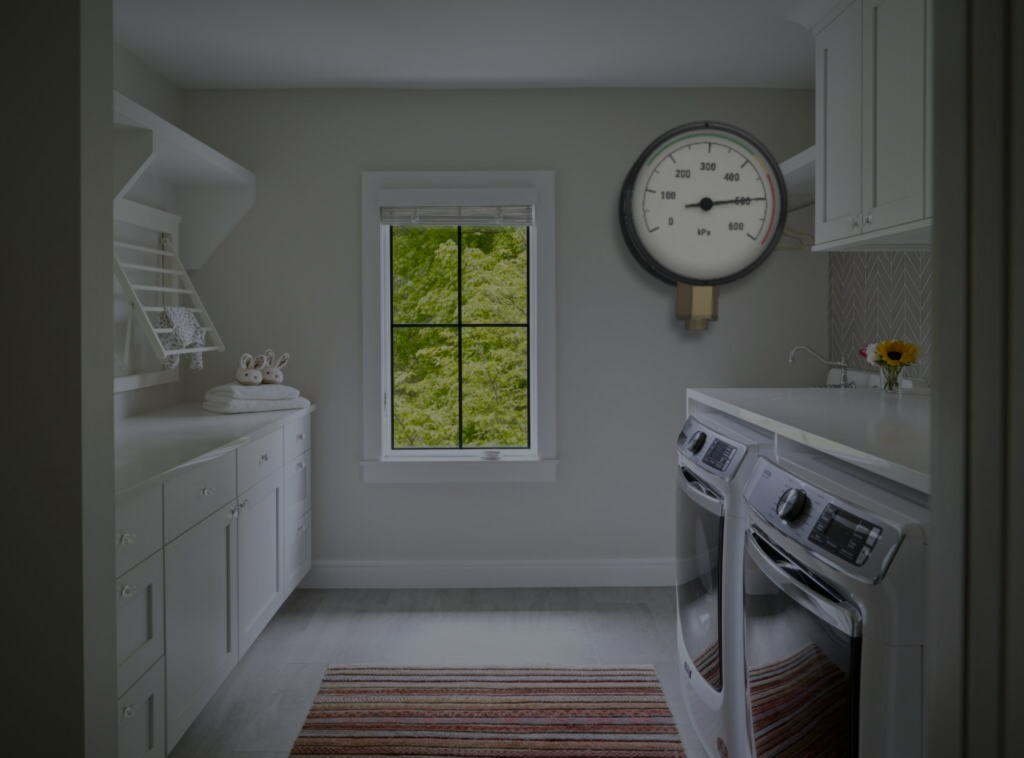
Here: 500 (kPa)
